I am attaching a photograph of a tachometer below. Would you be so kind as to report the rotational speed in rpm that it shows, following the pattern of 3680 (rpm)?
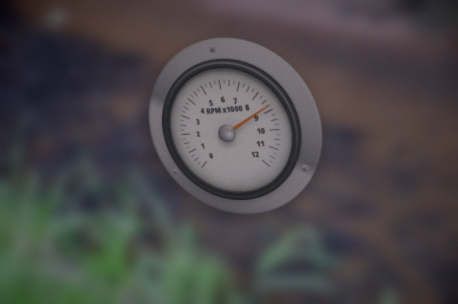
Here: 8750 (rpm)
